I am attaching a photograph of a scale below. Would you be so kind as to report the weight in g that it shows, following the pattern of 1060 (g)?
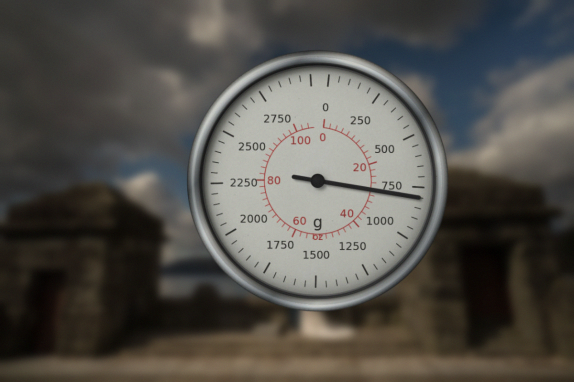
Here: 800 (g)
